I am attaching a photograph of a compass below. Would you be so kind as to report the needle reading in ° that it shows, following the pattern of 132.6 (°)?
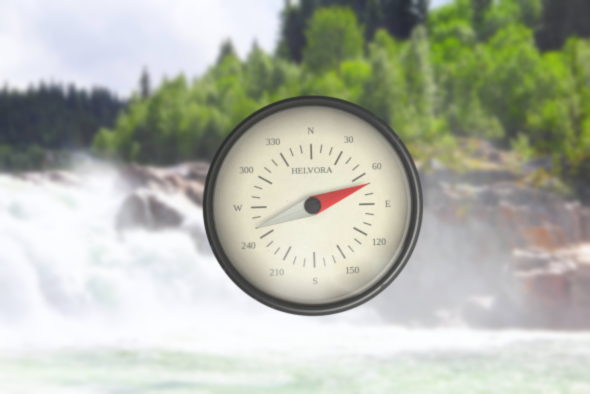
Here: 70 (°)
